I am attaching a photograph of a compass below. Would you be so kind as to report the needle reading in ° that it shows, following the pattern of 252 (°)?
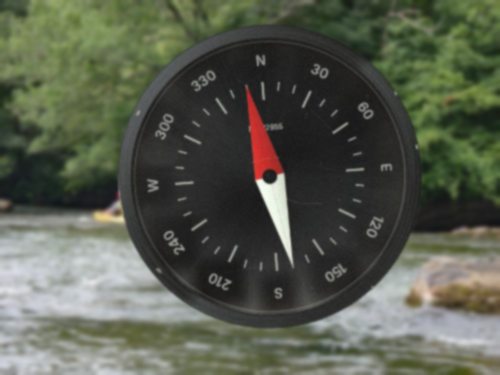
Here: 350 (°)
